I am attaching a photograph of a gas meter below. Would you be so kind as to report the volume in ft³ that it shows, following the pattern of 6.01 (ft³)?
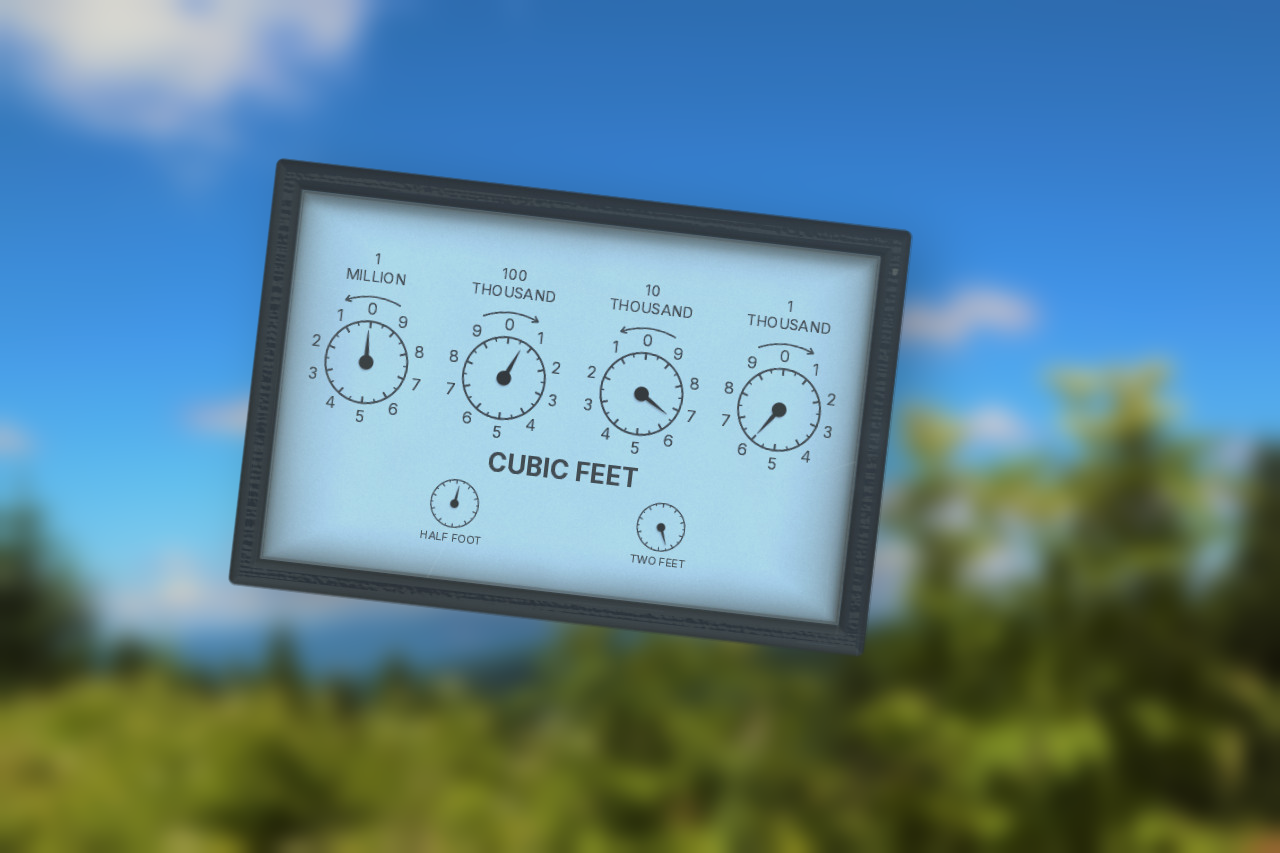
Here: 6600 (ft³)
